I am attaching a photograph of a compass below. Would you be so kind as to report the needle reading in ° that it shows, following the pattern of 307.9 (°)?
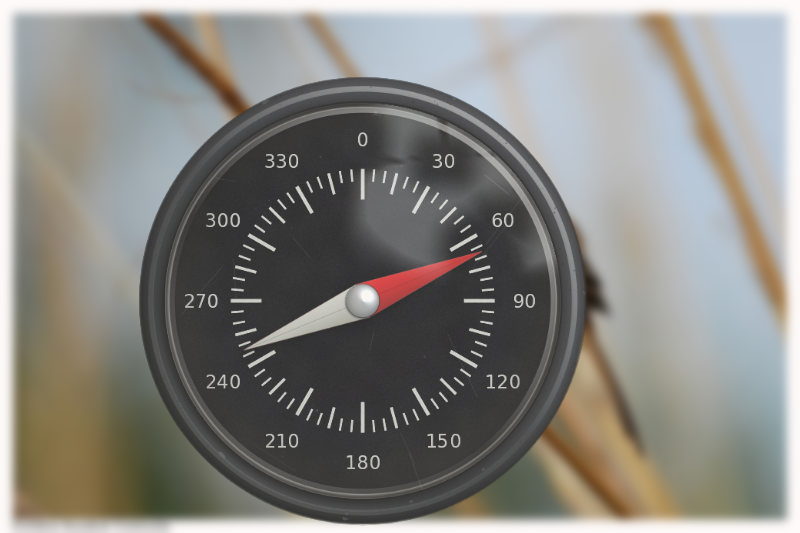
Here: 67.5 (°)
